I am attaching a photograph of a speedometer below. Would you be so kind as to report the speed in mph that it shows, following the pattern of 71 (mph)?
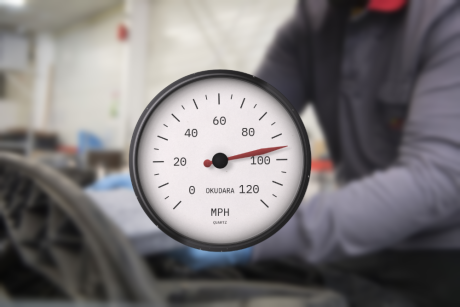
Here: 95 (mph)
